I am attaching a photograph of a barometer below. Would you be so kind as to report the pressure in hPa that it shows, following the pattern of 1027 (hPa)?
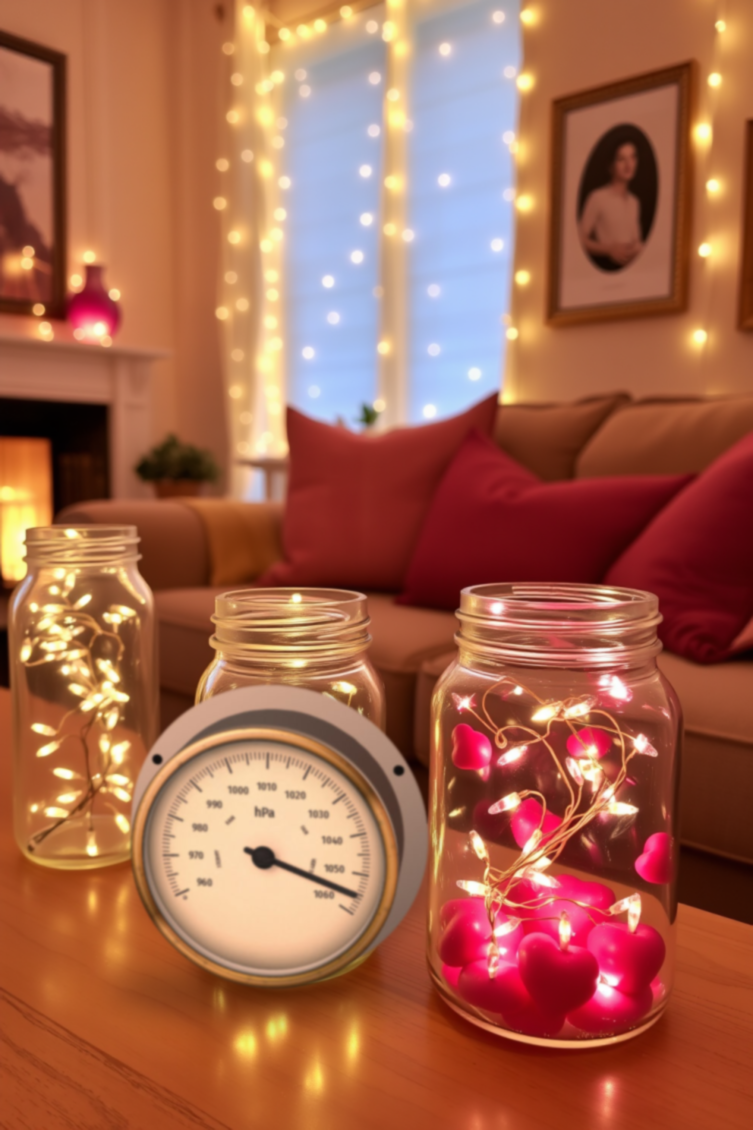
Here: 1055 (hPa)
